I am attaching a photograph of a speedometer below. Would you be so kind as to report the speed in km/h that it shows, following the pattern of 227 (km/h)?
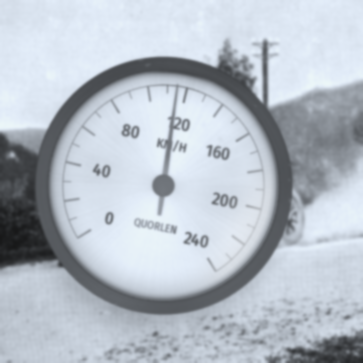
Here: 115 (km/h)
